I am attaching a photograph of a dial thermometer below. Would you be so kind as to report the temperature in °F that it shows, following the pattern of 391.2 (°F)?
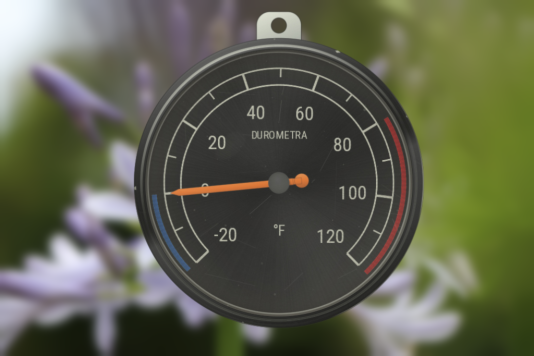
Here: 0 (°F)
